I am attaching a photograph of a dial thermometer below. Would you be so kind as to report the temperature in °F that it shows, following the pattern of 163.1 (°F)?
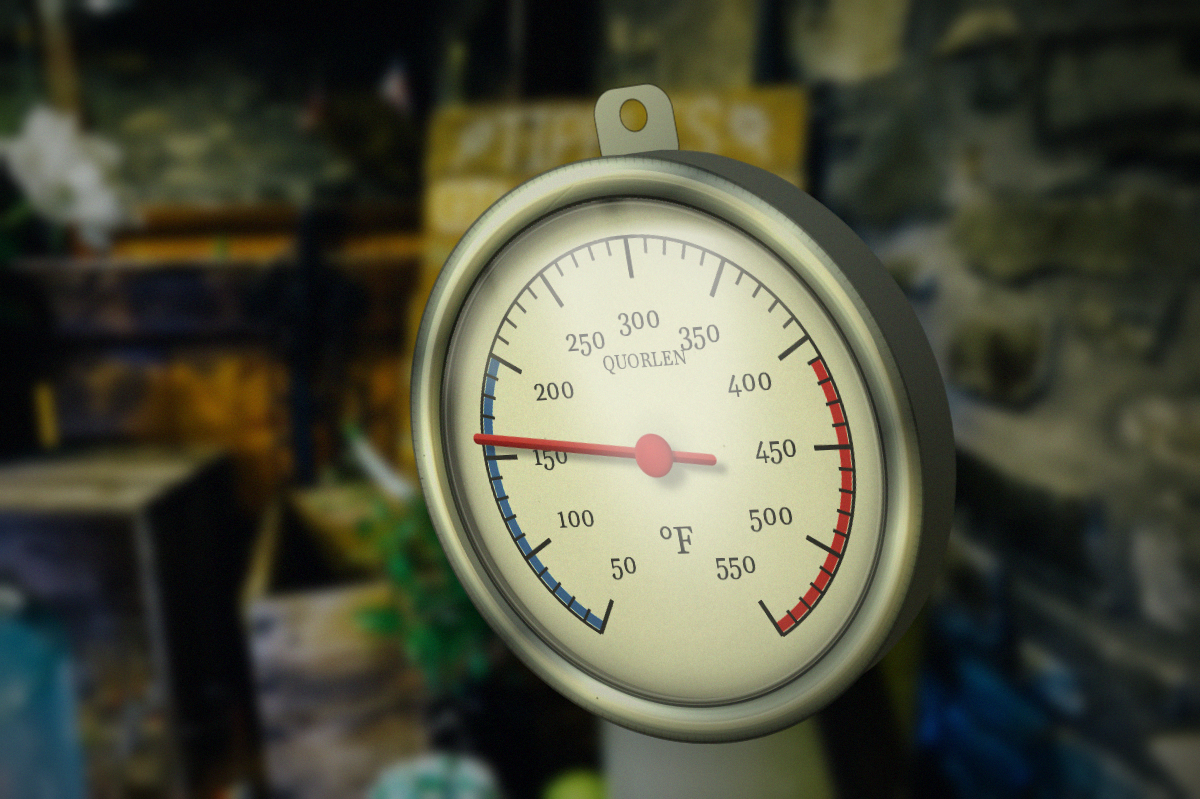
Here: 160 (°F)
